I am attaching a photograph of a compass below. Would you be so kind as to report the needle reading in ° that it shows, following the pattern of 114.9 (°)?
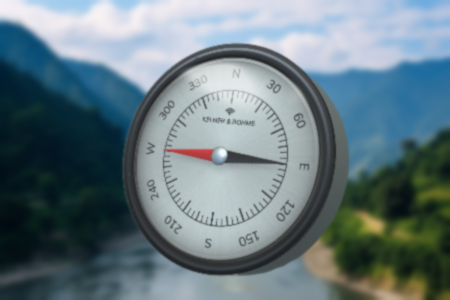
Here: 270 (°)
